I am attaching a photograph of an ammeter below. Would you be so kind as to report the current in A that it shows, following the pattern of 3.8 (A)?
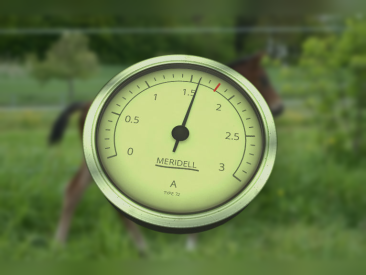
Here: 1.6 (A)
